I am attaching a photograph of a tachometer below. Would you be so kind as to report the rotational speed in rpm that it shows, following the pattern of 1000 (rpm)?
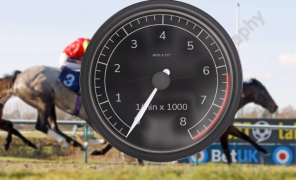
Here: 0 (rpm)
